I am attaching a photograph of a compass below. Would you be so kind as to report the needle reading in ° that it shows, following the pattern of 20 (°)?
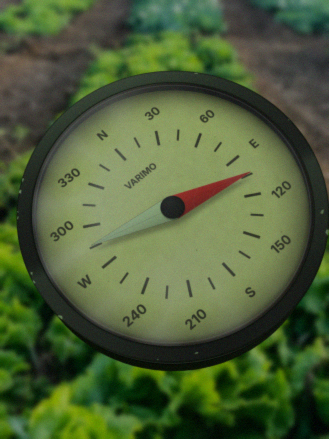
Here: 105 (°)
